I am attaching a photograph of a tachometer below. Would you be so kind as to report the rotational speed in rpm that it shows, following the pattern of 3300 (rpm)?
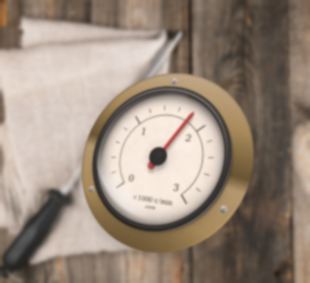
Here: 1800 (rpm)
